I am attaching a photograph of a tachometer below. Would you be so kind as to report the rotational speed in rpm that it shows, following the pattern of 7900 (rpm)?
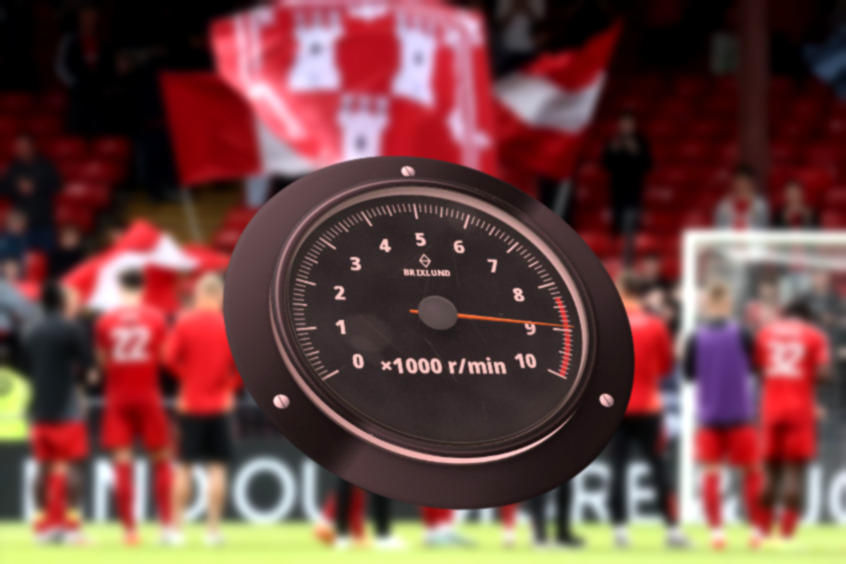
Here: 9000 (rpm)
